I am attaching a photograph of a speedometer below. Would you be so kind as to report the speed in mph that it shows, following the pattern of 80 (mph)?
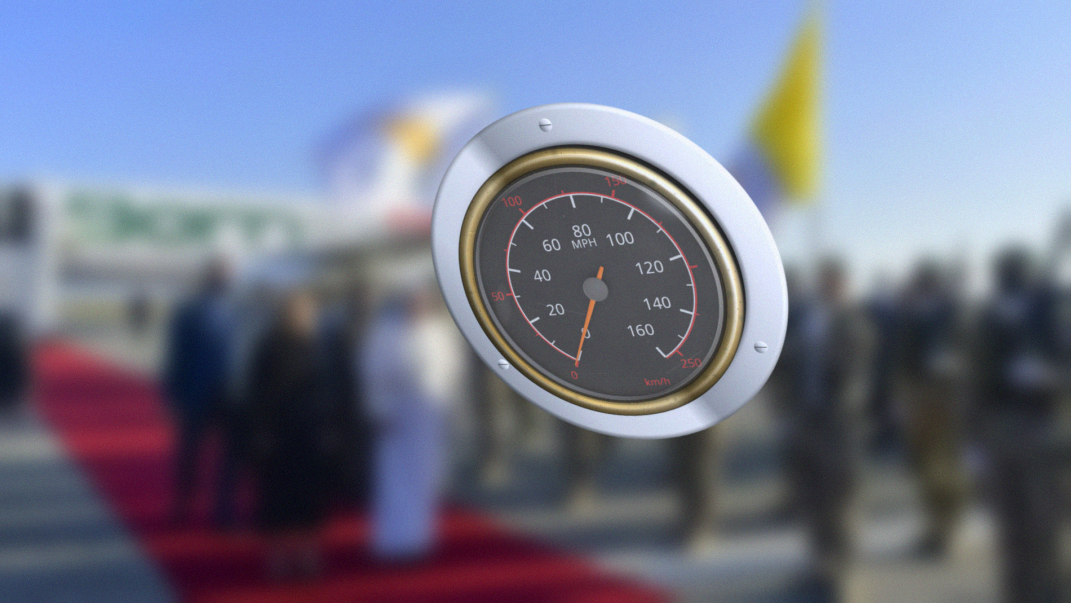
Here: 0 (mph)
